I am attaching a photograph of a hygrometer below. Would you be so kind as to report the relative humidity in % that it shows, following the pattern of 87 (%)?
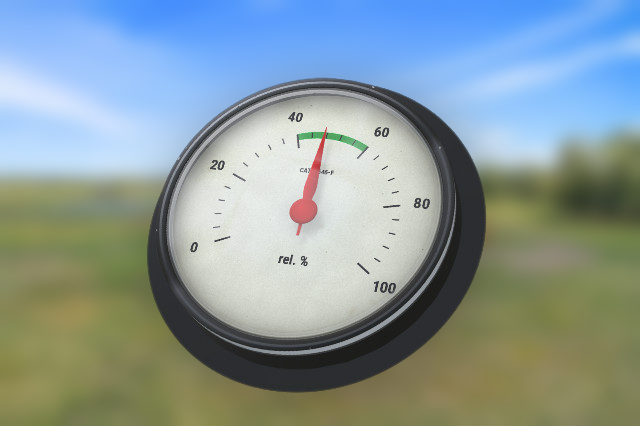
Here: 48 (%)
